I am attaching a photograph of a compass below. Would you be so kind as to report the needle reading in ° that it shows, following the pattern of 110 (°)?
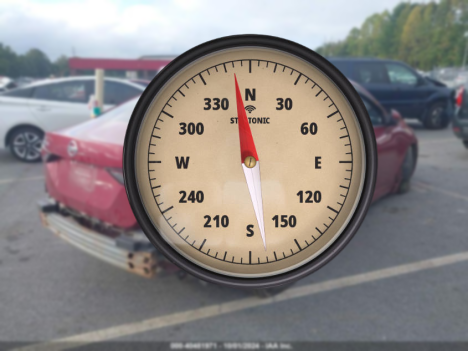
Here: 350 (°)
